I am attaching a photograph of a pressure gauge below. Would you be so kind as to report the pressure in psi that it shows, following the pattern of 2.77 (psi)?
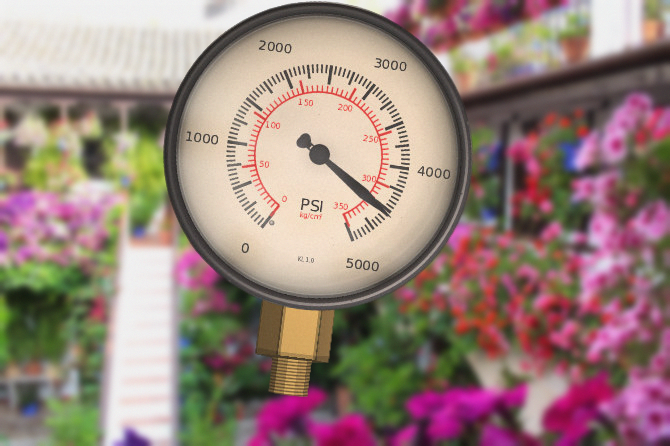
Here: 4550 (psi)
